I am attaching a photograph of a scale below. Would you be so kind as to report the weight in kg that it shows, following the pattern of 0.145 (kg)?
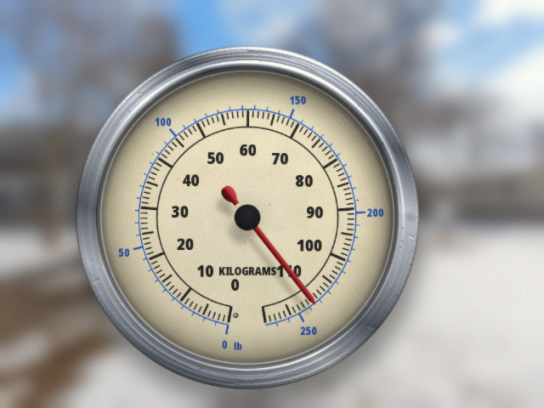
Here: 110 (kg)
